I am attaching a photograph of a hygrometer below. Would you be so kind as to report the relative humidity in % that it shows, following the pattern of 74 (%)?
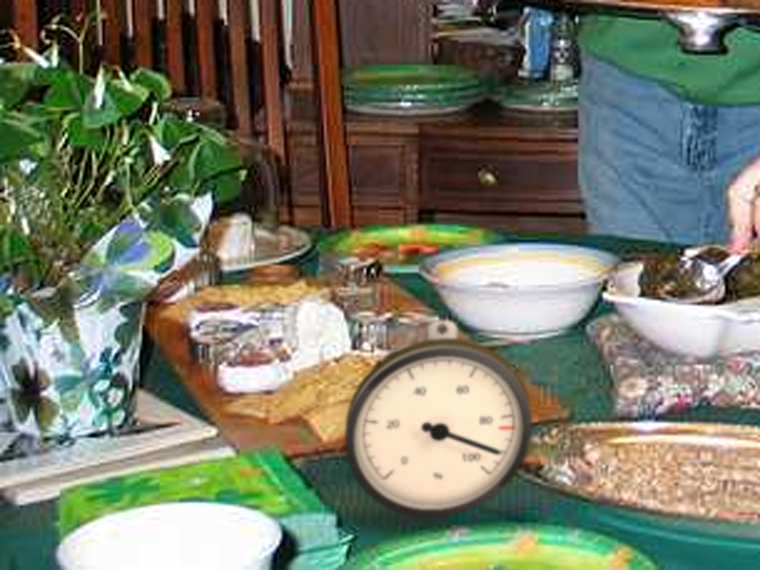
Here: 92 (%)
